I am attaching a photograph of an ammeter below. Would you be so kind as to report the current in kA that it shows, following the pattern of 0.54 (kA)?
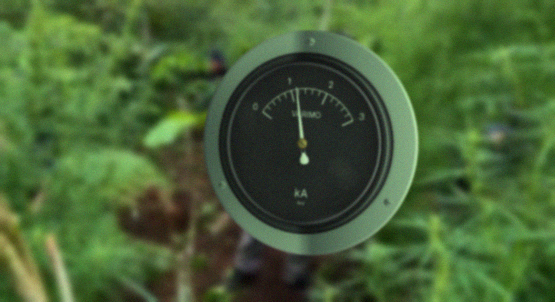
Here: 1.2 (kA)
